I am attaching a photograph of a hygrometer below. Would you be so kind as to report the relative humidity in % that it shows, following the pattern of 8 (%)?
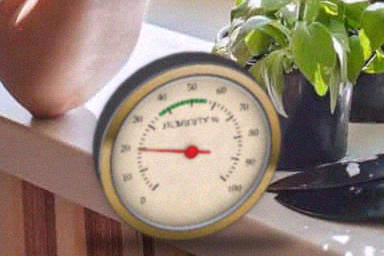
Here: 20 (%)
